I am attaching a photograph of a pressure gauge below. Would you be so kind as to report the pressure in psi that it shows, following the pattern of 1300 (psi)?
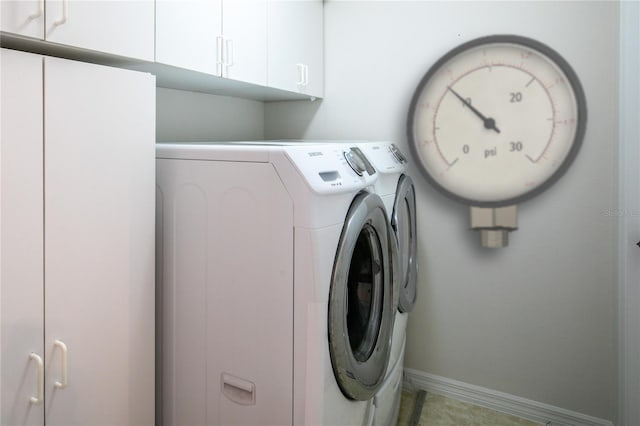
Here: 10 (psi)
